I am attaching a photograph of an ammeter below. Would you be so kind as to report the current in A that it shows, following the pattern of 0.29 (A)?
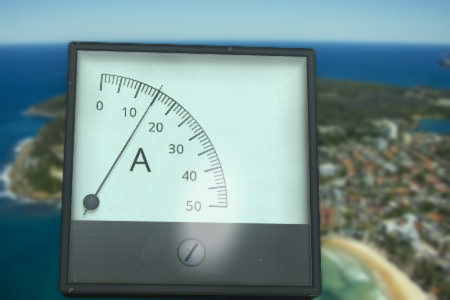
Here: 15 (A)
